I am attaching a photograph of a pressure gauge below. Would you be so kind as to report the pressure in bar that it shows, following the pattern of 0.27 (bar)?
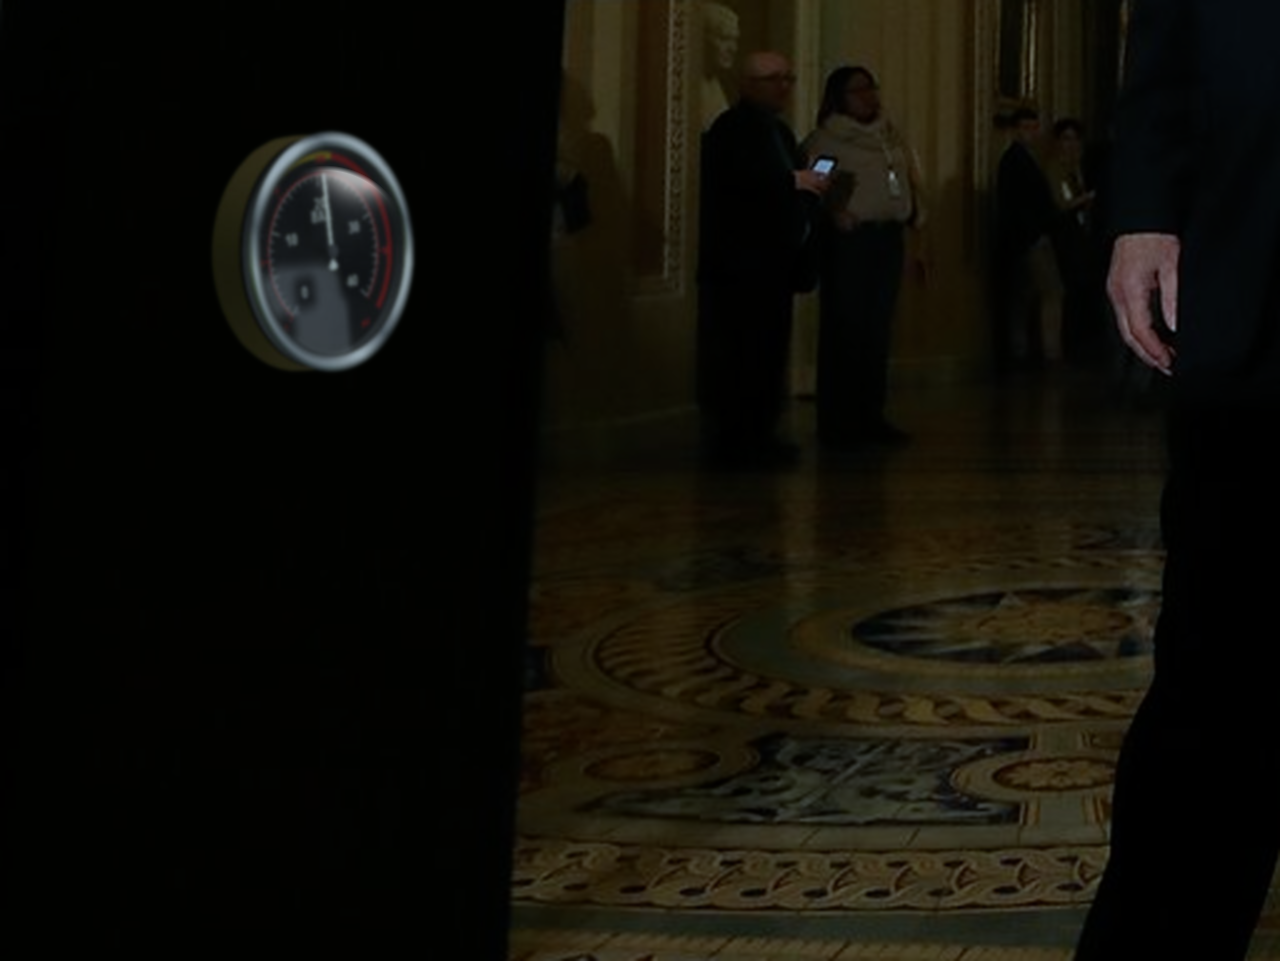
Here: 20 (bar)
